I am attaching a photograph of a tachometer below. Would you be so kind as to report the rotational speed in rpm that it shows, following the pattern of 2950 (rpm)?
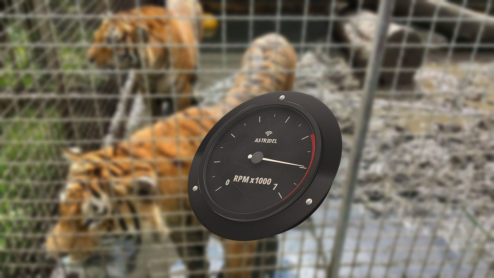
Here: 6000 (rpm)
